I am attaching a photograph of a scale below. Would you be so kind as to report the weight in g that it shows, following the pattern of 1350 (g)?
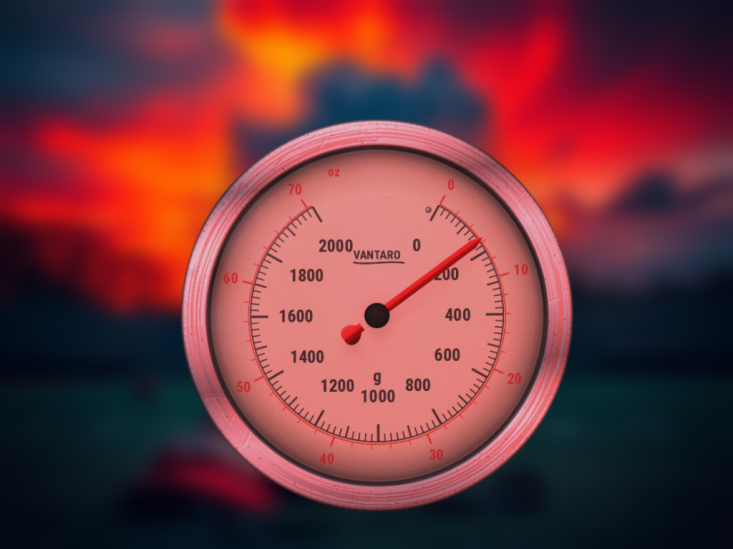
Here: 160 (g)
